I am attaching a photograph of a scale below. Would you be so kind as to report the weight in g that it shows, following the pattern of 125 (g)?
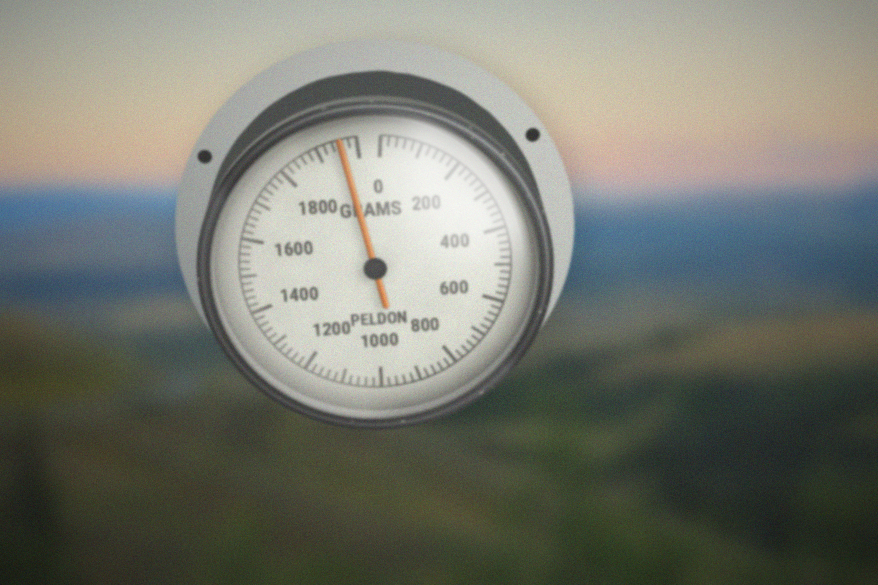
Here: 1960 (g)
